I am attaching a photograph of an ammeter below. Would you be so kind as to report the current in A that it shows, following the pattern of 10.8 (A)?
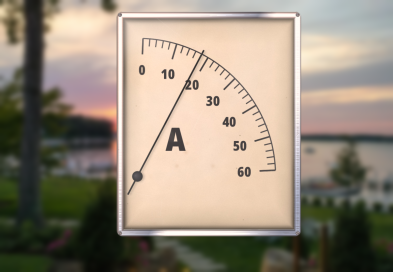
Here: 18 (A)
